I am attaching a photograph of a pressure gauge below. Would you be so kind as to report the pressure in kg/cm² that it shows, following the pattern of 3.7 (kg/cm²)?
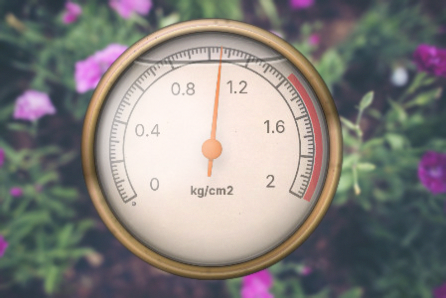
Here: 1.06 (kg/cm²)
